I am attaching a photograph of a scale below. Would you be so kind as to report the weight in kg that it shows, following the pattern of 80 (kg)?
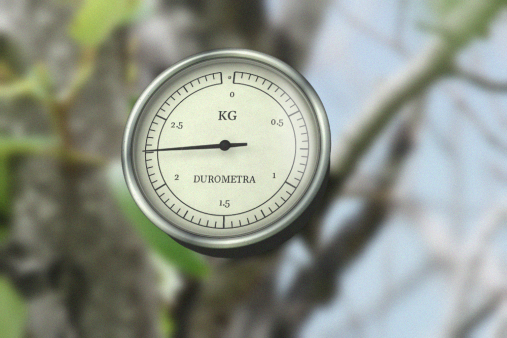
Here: 2.25 (kg)
